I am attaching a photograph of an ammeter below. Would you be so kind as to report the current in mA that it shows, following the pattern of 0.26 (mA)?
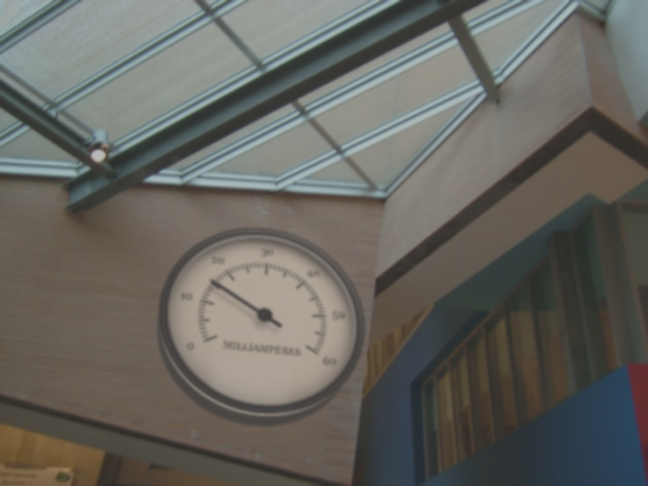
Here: 15 (mA)
